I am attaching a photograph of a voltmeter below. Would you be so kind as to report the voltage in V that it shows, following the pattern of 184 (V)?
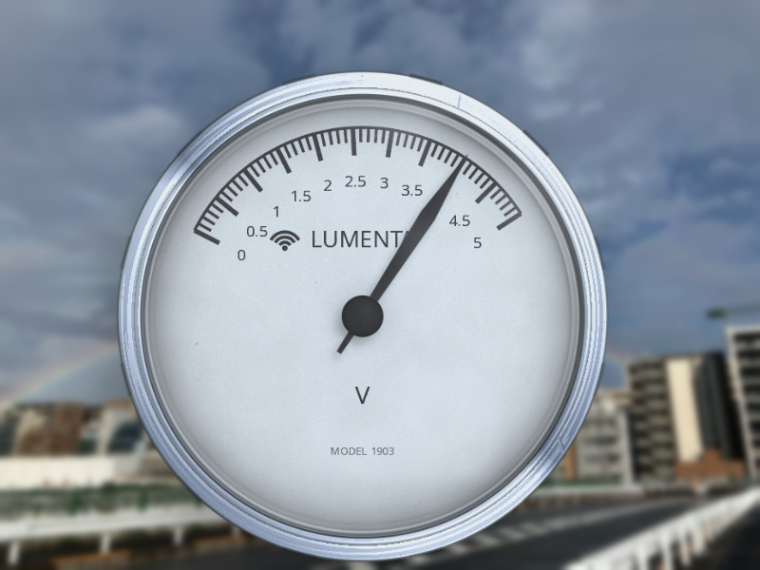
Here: 4 (V)
